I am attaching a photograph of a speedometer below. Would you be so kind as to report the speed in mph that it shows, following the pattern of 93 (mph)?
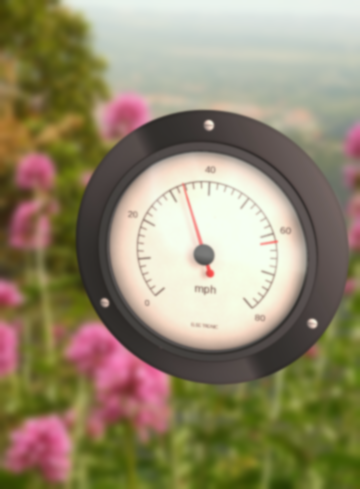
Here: 34 (mph)
